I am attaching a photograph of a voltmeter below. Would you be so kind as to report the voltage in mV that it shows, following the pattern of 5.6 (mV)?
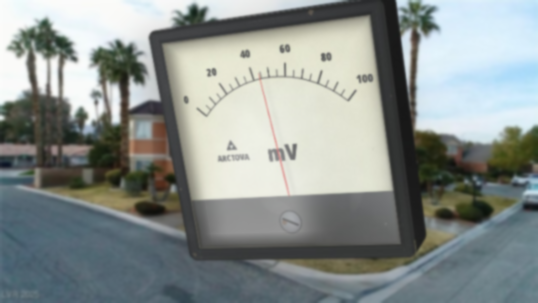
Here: 45 (mV)
